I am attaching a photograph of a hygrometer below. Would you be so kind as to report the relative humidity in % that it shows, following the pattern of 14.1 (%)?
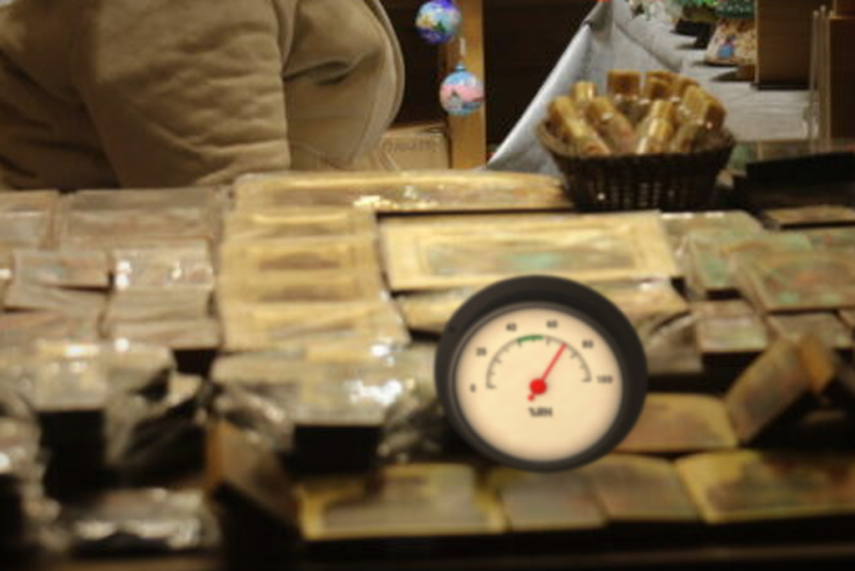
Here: 70 (%)
